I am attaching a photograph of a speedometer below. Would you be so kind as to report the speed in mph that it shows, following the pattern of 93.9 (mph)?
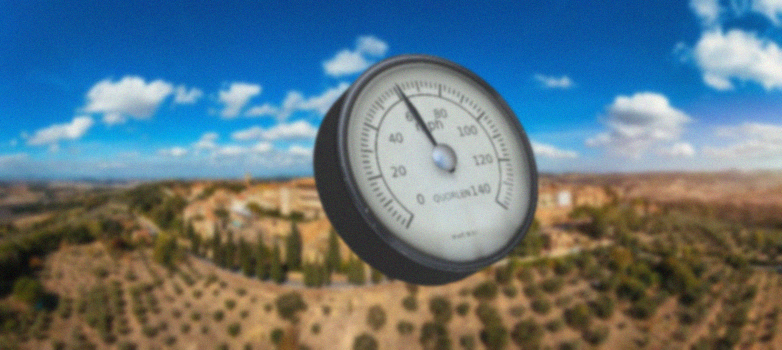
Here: 60 (mph)
